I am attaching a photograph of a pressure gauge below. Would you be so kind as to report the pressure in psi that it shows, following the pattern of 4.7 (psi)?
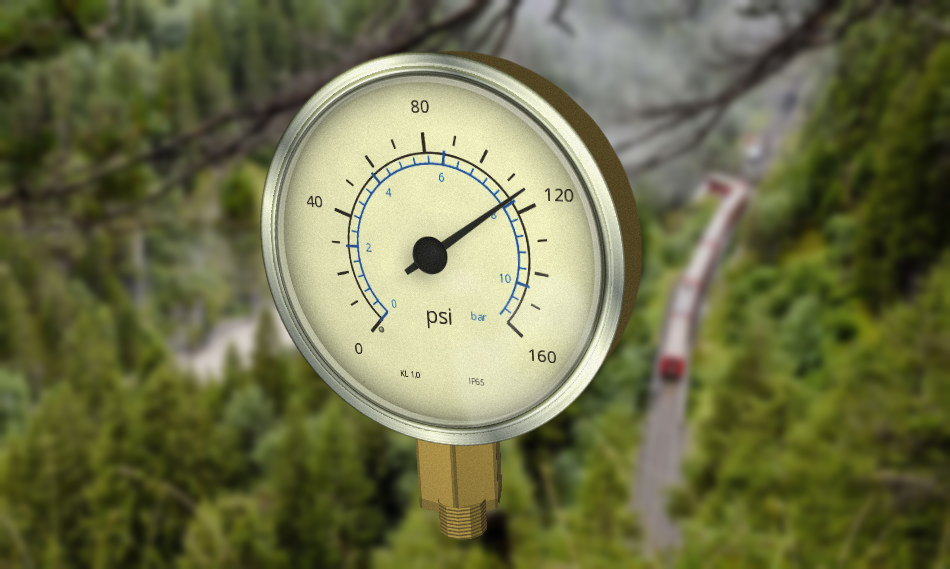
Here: 115 (psi)
